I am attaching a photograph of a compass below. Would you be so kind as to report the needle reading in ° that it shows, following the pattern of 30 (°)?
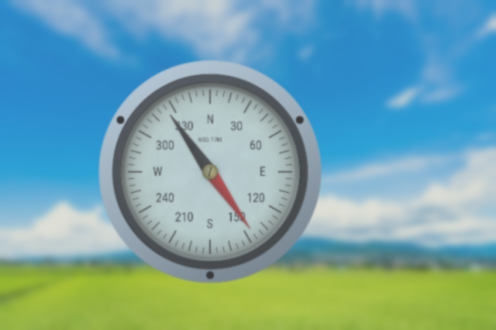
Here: 145 (°)
